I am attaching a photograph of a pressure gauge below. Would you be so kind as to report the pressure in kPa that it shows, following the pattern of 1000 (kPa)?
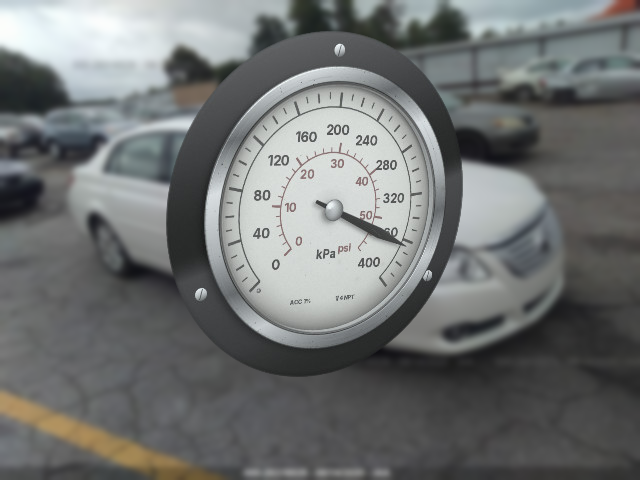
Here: 365 (kPa)
